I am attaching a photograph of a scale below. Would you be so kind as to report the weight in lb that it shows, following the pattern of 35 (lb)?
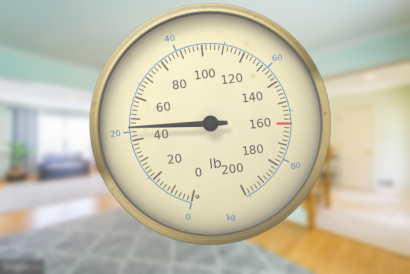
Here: 46 (lb)
